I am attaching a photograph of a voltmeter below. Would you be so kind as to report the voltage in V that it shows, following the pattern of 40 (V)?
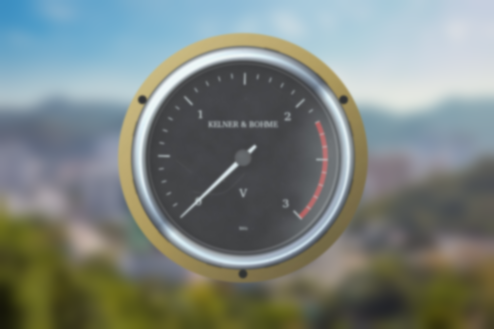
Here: 0 (V)
